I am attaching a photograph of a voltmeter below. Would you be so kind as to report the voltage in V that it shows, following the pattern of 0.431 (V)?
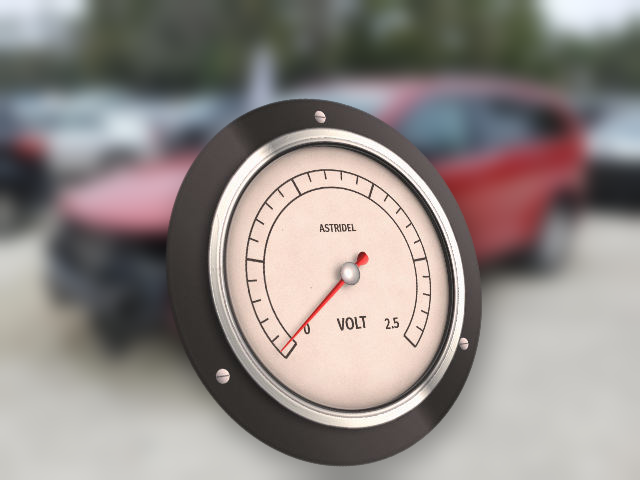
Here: 0.05 (V)
